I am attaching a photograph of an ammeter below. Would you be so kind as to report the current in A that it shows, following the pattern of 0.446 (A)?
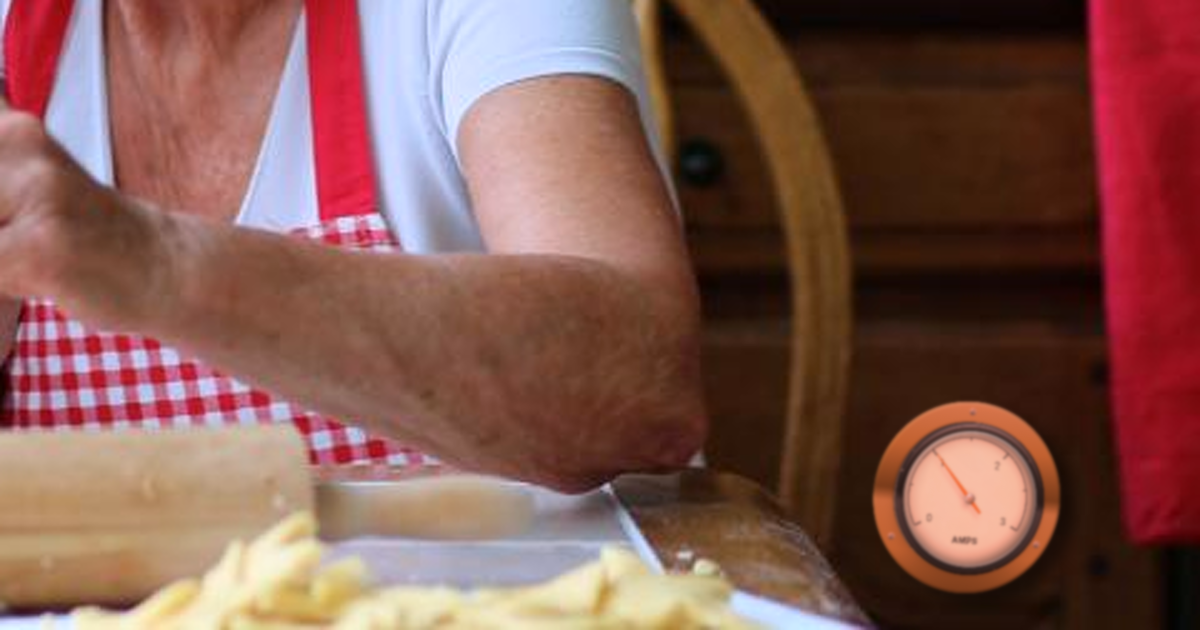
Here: 1 (A)
